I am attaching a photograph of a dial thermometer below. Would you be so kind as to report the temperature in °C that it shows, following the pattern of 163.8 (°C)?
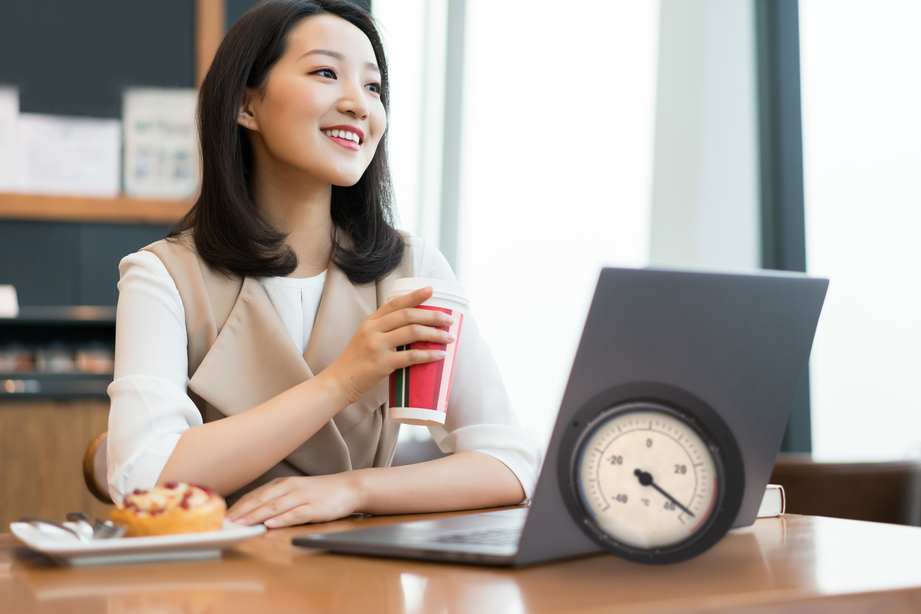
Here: 36 (°C)
